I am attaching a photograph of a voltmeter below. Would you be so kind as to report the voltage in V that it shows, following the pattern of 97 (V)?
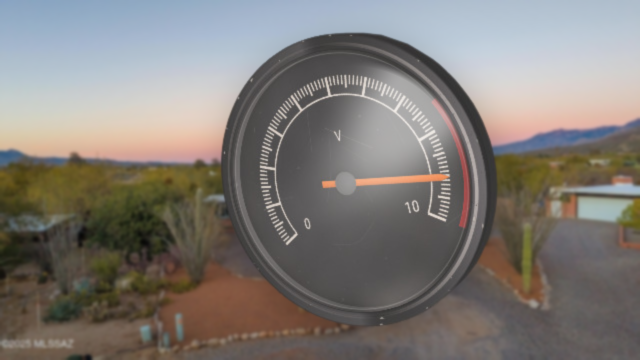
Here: 9 (V)
